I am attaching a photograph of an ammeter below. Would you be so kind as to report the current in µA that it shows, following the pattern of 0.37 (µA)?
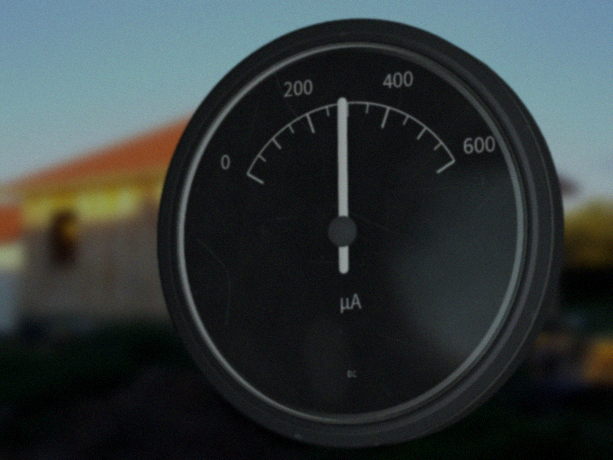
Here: 300 (µA)
